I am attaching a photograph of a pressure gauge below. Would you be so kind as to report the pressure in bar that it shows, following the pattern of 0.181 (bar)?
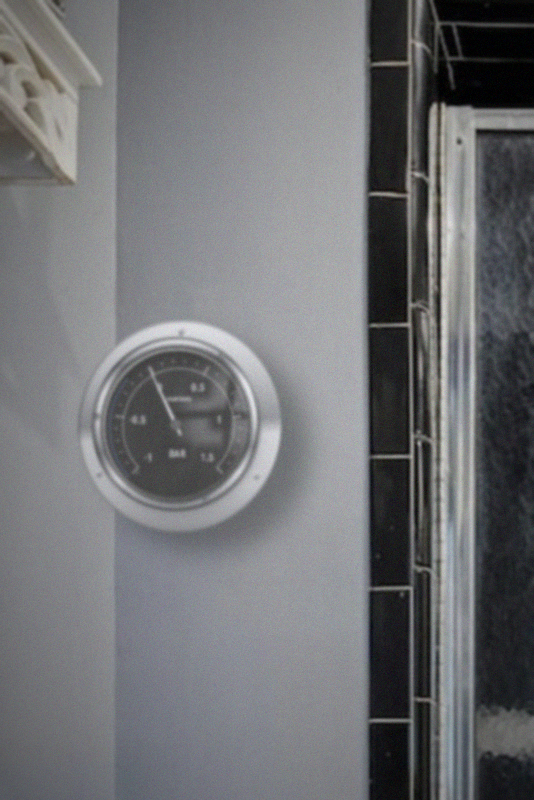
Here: 0 (bar)
